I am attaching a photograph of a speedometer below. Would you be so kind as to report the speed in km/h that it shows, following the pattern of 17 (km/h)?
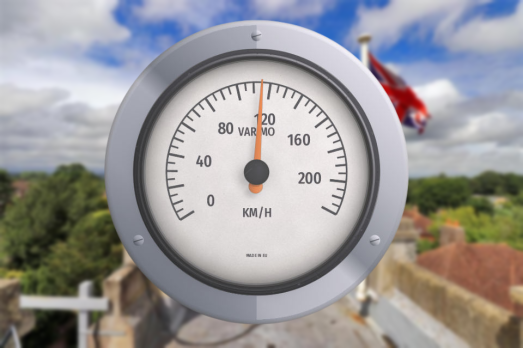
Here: 115 (km/h)
